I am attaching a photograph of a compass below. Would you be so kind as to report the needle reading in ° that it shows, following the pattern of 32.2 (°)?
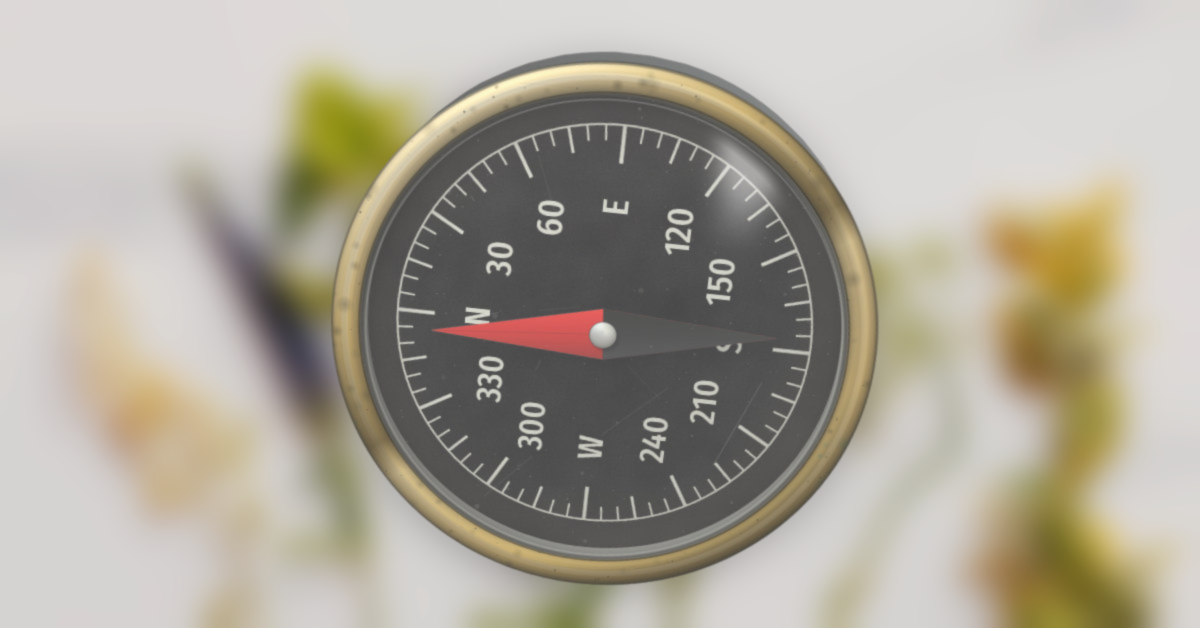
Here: 355 (°)
